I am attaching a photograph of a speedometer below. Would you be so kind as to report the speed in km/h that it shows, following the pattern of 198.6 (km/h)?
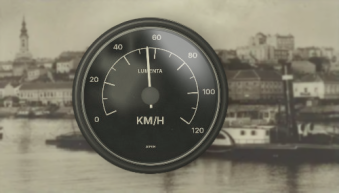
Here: 55 (km/h)
